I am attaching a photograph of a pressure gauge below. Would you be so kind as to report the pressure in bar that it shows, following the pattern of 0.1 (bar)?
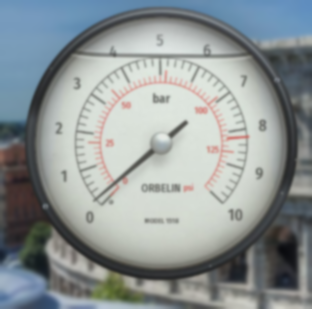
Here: 0.2 (bar)
